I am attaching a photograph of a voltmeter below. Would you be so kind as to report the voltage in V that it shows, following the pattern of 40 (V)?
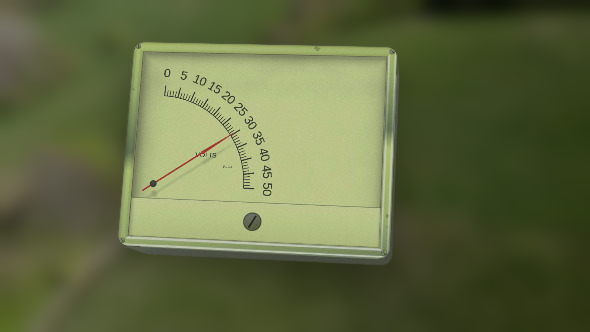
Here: 30 (V)
